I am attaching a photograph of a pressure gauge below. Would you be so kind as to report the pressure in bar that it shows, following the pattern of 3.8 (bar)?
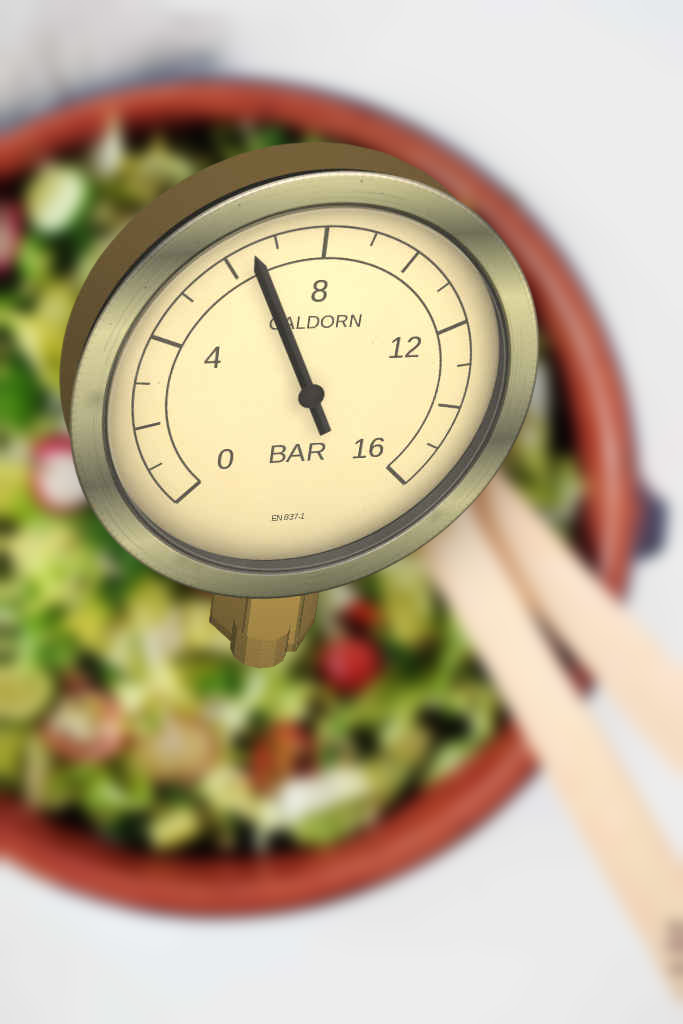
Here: 6.5 (bar)
